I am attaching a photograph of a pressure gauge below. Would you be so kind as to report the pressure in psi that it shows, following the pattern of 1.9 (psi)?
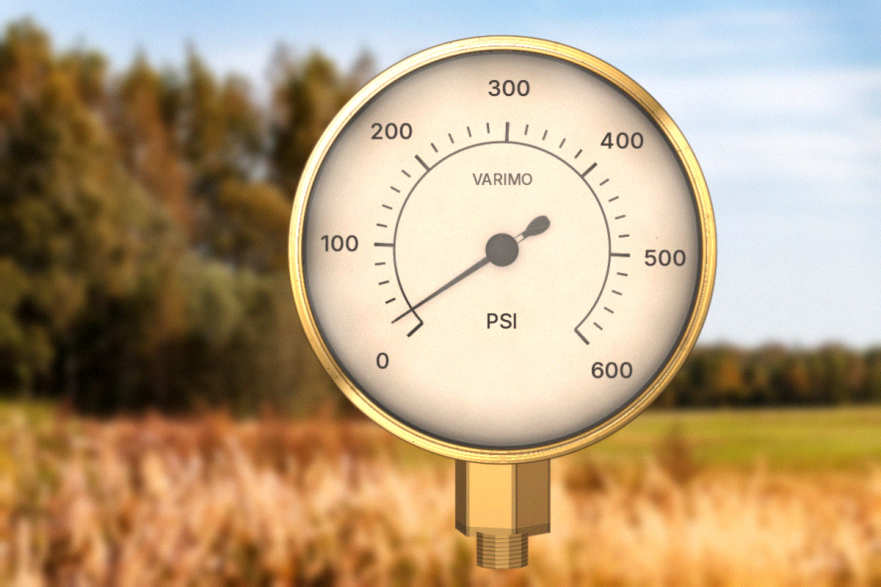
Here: 20 (psi)
